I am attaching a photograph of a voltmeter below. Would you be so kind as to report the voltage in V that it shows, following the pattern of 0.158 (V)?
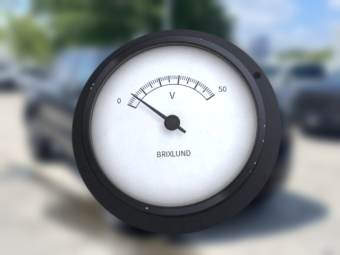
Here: 5 (V)
